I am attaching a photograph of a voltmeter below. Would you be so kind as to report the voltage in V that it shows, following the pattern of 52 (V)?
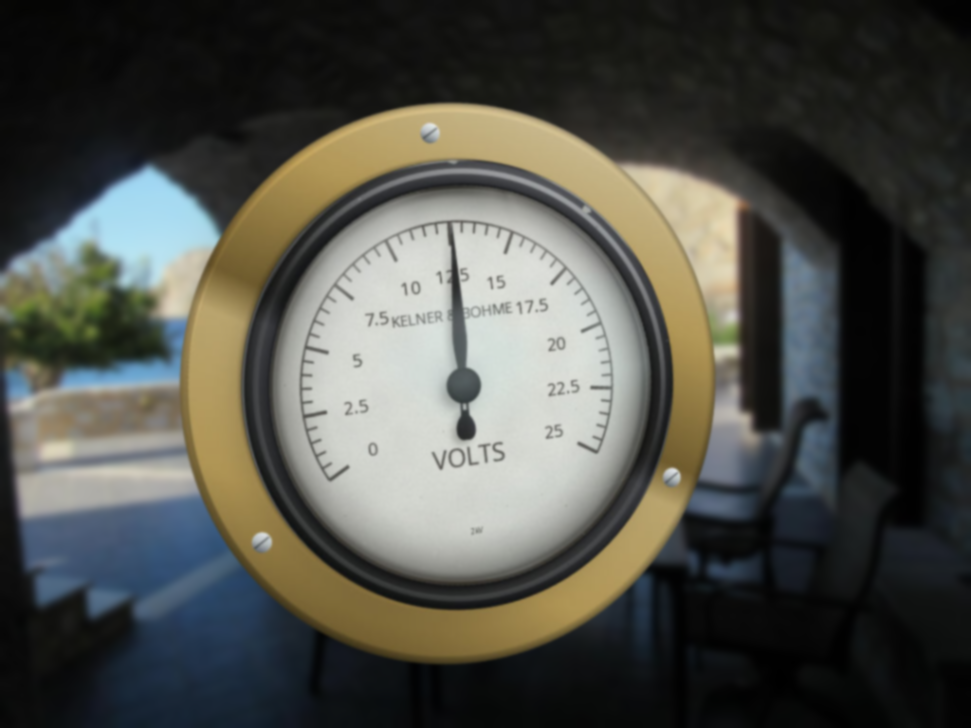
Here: 12.5 (V)
